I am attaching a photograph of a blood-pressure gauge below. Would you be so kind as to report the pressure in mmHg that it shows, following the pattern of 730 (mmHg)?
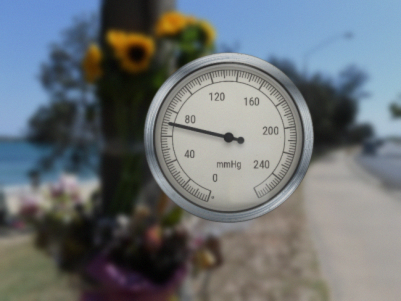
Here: 70 (mmHg)
